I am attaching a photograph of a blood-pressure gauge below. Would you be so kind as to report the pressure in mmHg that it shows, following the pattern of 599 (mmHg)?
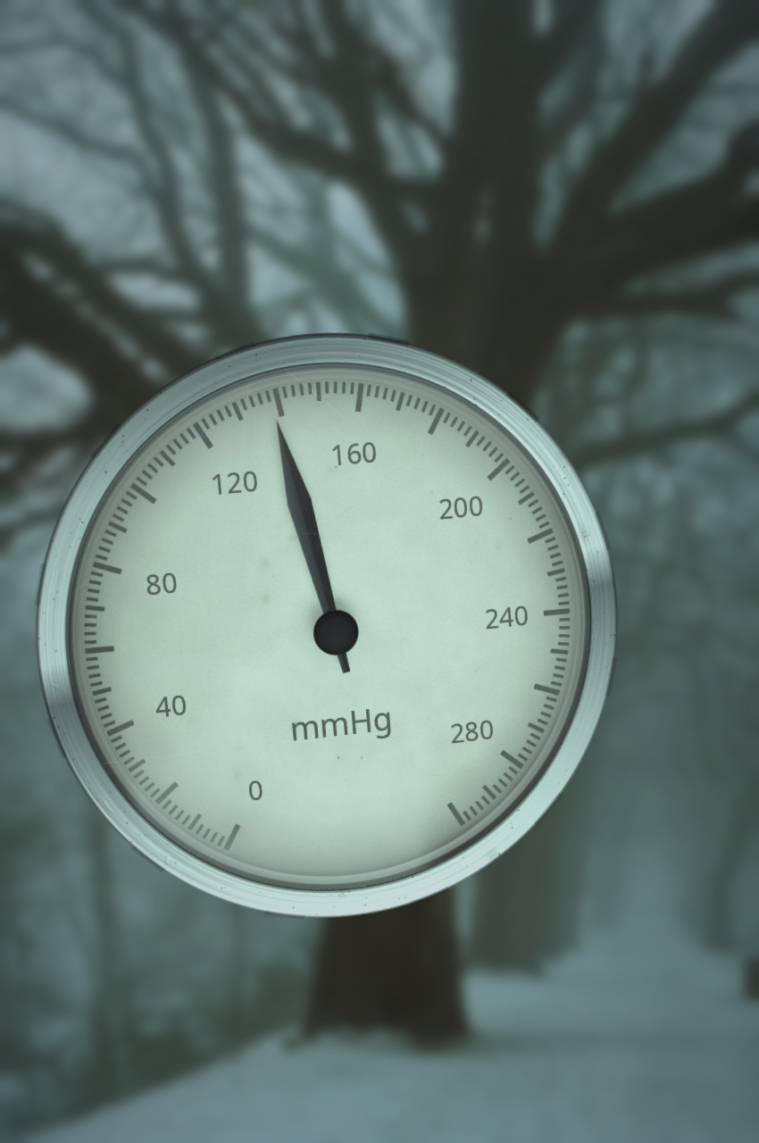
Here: 138 (mmHg)
